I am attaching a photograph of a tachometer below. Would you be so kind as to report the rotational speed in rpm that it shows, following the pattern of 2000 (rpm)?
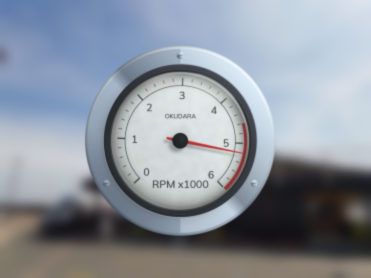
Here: 5200 (rpm)
